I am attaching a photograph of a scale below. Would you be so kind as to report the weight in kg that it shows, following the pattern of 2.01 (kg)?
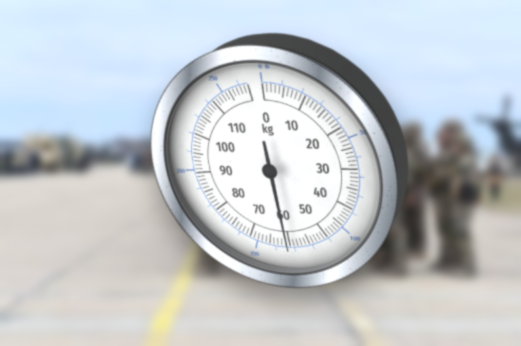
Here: 60 (kg)
